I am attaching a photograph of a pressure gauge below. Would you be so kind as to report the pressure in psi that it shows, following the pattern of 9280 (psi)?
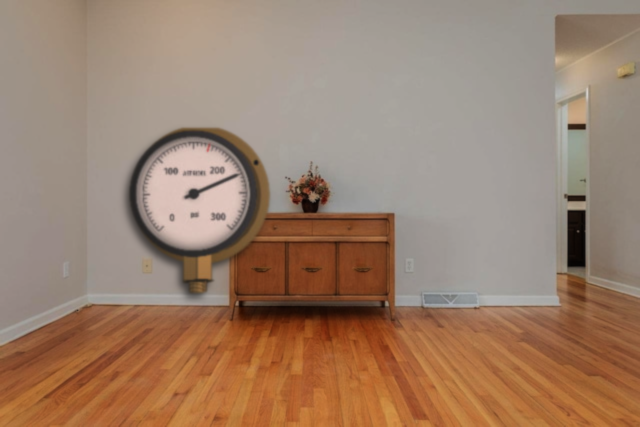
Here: 225 (psi)
